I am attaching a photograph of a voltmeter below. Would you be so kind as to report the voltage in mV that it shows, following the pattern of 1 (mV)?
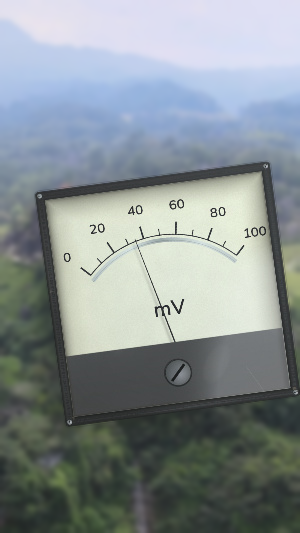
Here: 35 (mV)
